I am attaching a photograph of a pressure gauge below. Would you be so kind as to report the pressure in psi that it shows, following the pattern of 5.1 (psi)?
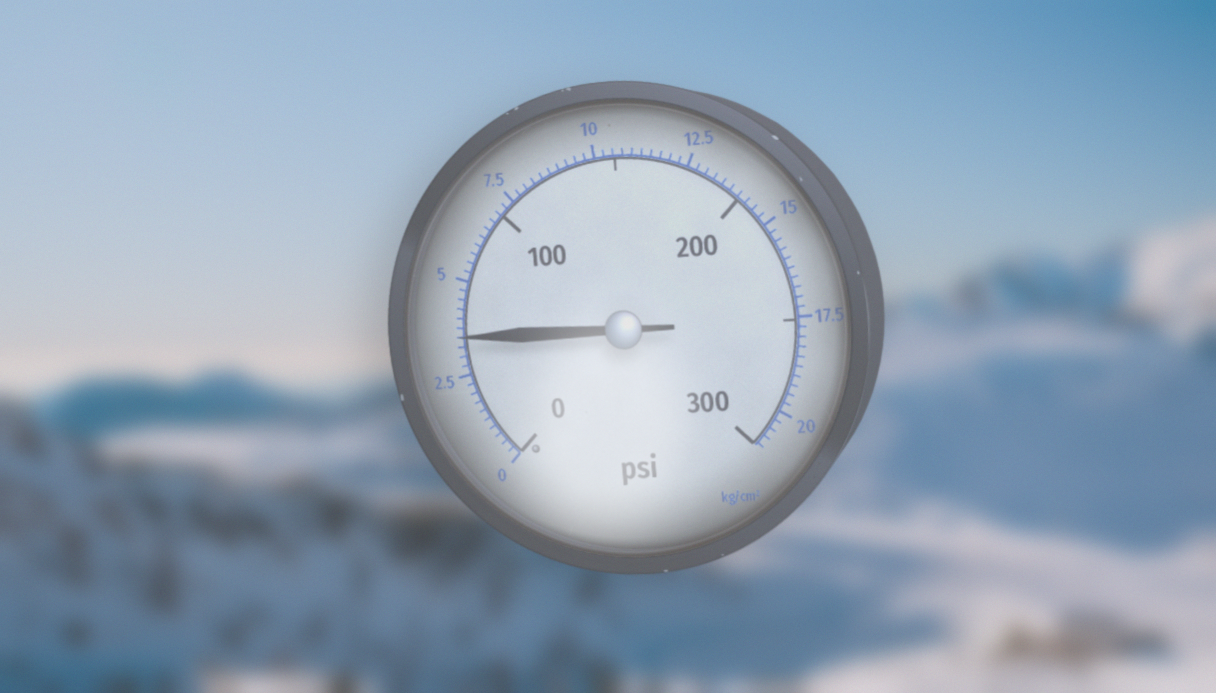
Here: 50 (psi)
